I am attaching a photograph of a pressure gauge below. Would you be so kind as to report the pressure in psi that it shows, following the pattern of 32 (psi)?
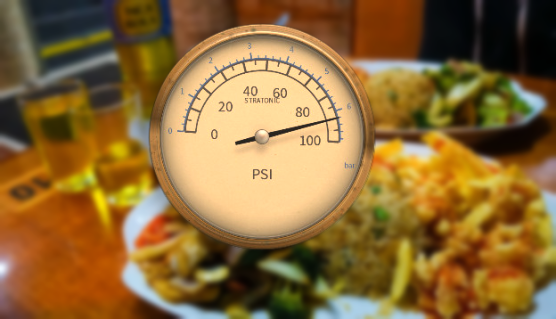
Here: 90 (psi)
